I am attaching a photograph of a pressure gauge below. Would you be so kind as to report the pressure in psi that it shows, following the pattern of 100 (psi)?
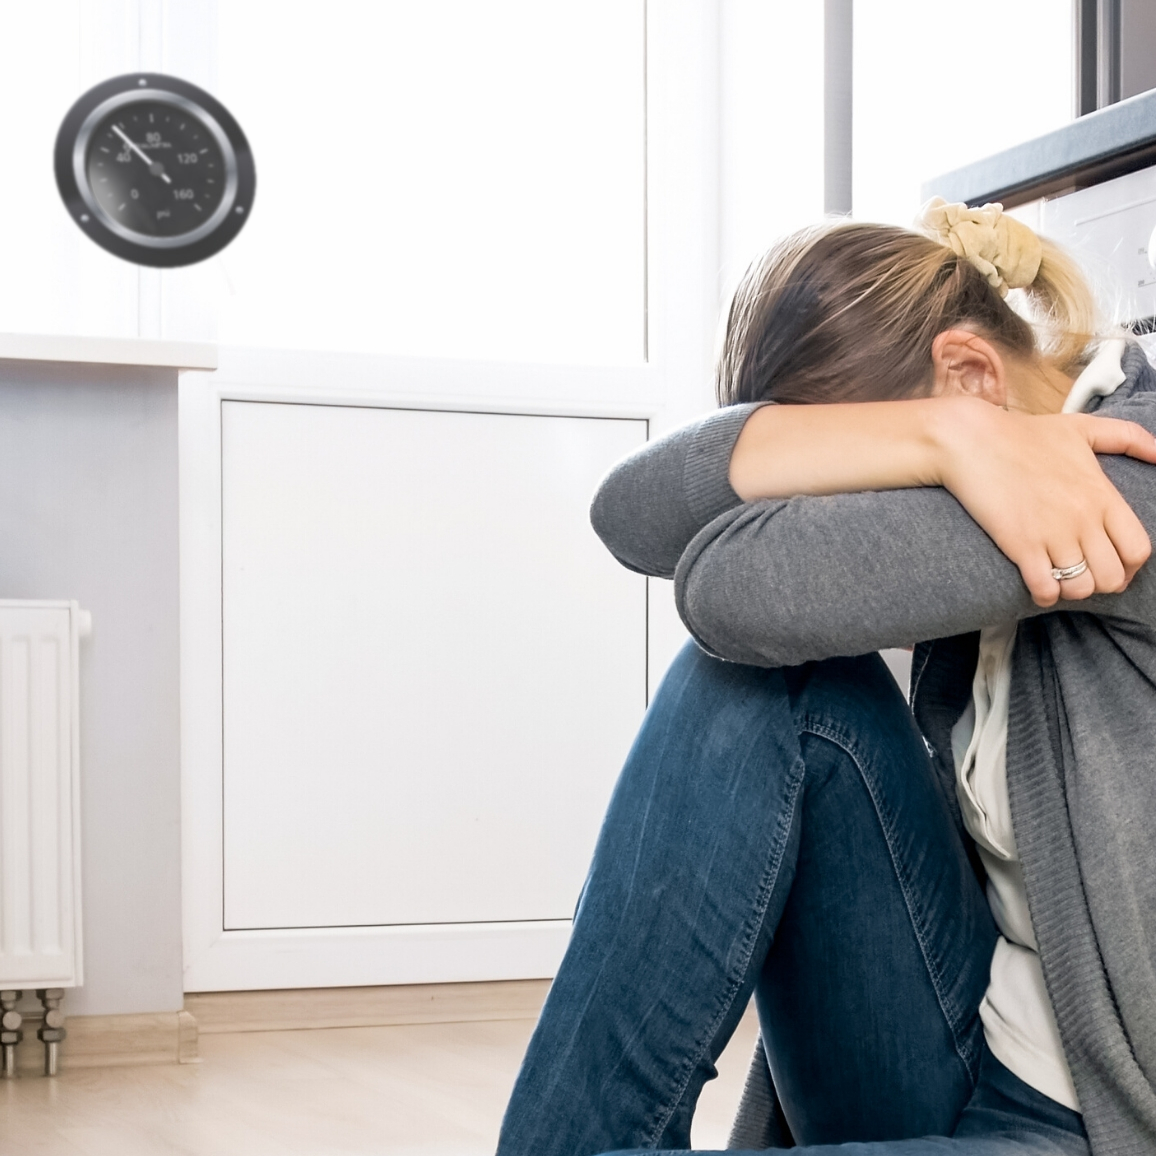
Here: 55 (psi)
